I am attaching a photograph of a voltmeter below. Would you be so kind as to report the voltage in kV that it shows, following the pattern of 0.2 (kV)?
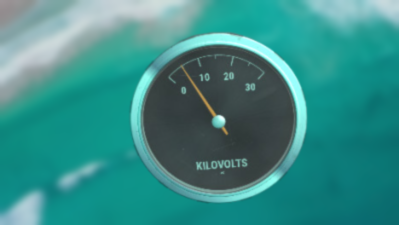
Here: 5 (kV)
